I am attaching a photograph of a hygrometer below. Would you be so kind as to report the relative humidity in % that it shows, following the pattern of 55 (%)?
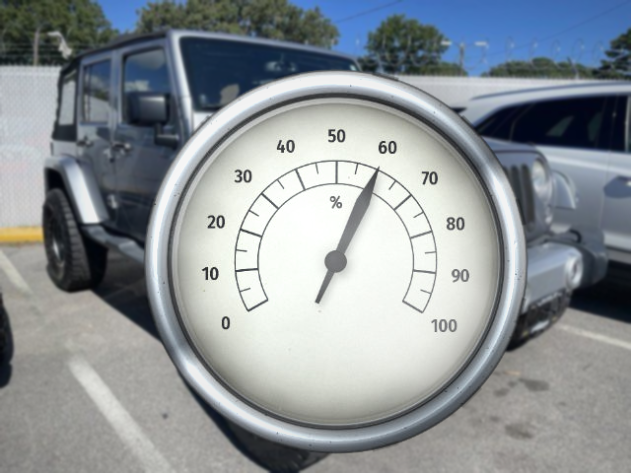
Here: 60 (%)
